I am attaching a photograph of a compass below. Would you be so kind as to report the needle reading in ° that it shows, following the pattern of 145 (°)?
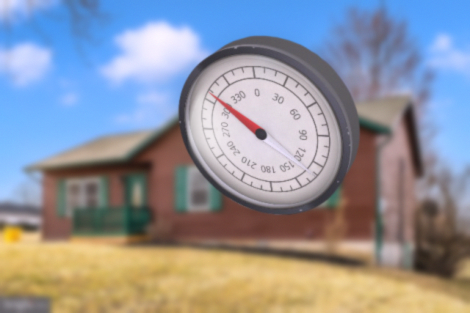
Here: 310 (°)
